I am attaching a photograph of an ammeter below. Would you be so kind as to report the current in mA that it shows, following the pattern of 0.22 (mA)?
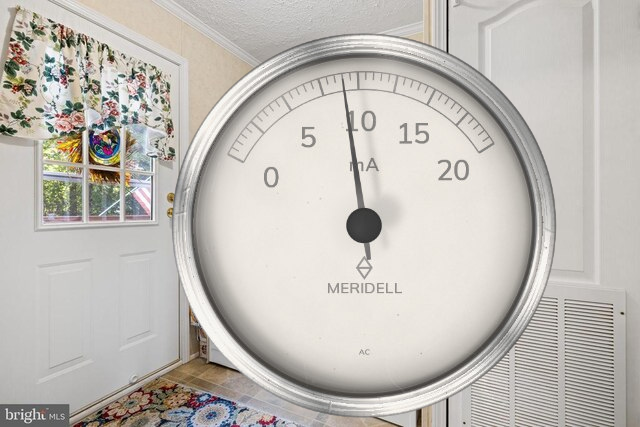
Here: 9 (mA)
